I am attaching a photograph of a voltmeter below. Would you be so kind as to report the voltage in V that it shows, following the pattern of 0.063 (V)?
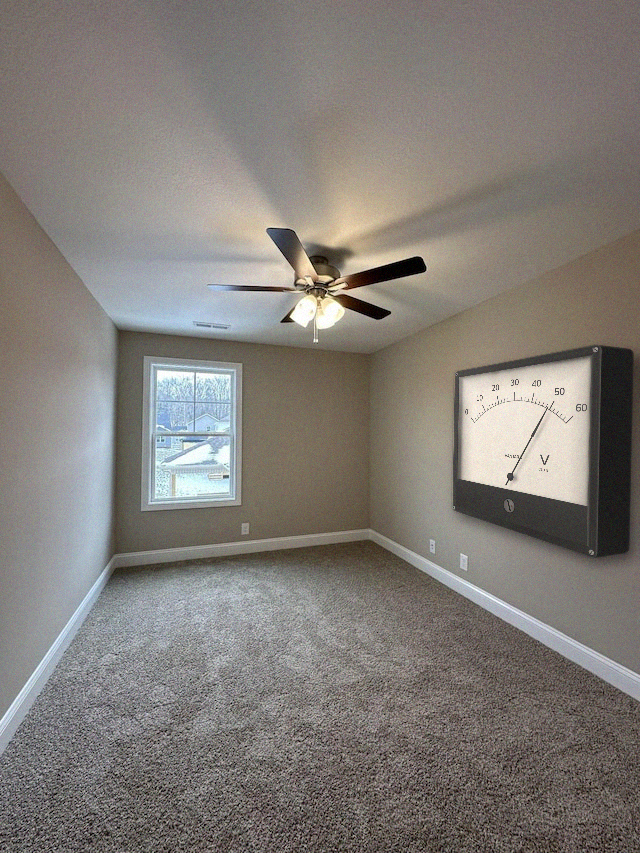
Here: 50 (V)
